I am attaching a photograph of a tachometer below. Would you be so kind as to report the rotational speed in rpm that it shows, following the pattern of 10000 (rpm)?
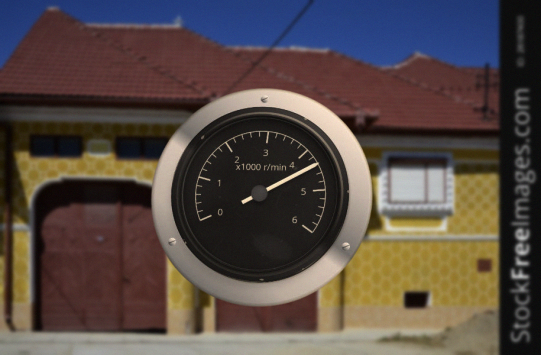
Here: 4400 (rpm)
